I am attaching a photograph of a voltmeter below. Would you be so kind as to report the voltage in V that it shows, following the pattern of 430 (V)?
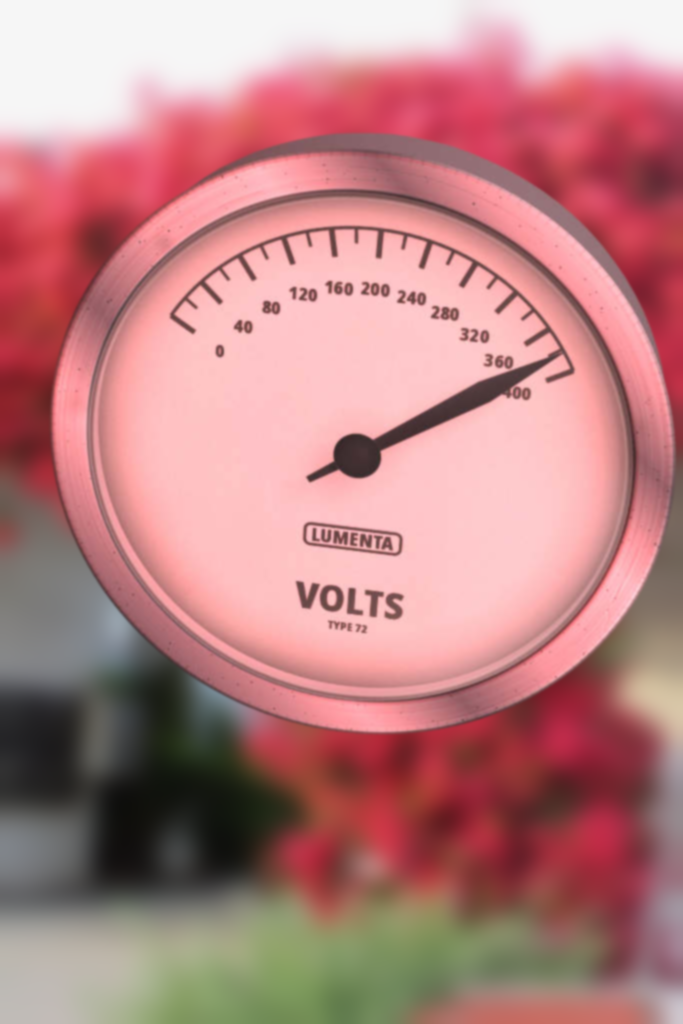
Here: 380 (V)
